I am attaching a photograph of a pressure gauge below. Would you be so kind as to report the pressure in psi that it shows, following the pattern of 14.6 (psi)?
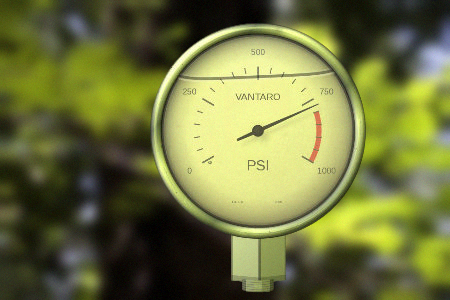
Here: 775 (psi)
